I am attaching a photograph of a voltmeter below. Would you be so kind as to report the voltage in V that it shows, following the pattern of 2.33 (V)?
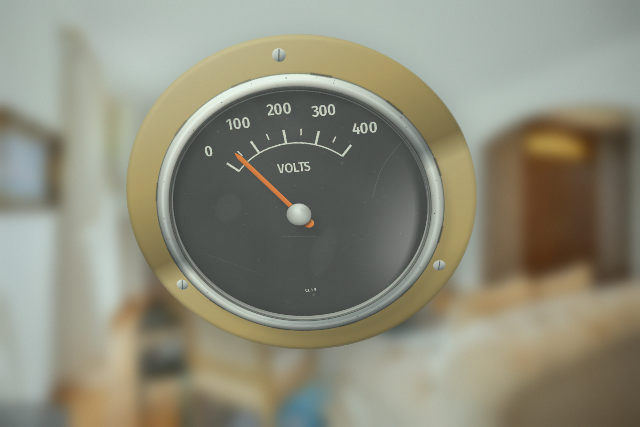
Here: 50 (V)
